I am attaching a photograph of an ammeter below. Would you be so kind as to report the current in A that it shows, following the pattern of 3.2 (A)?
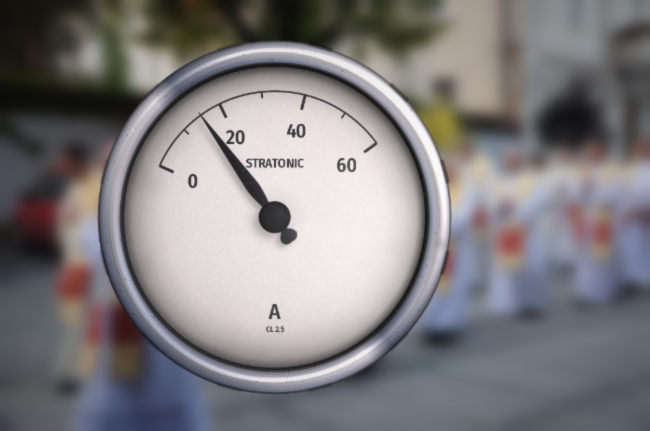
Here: 15 (A)
